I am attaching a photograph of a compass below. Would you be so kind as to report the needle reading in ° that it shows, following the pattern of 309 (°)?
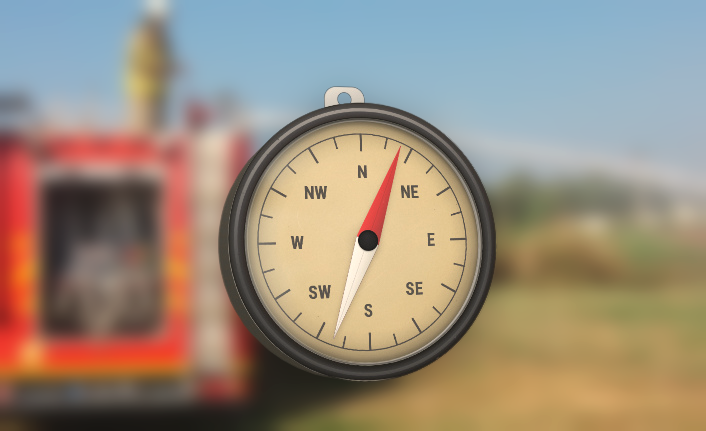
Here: 22.5 (°)
